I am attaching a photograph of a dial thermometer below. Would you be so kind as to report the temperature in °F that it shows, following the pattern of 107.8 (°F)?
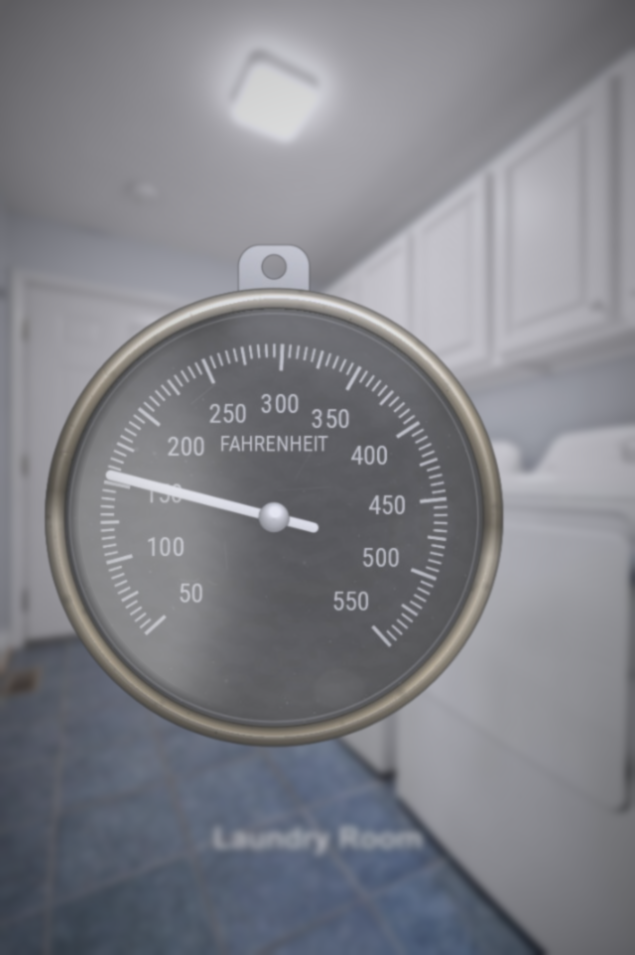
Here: 155 (°F)
